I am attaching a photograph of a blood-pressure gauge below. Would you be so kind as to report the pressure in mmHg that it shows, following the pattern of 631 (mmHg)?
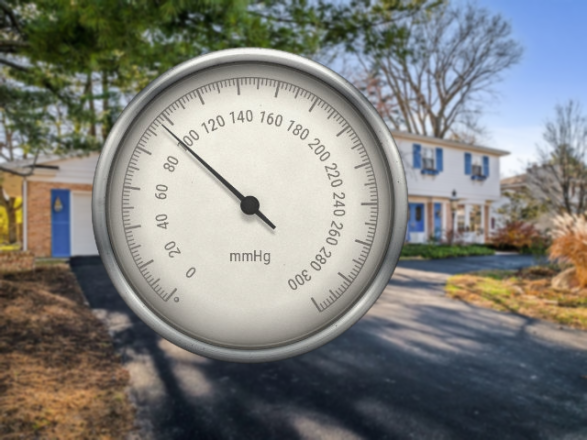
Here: 96 (mmHg)
